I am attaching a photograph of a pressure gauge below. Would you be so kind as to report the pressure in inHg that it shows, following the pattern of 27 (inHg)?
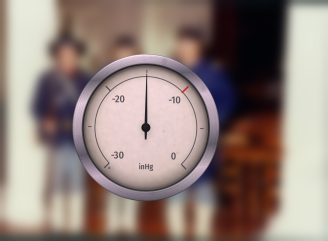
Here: -15 (inHg)
